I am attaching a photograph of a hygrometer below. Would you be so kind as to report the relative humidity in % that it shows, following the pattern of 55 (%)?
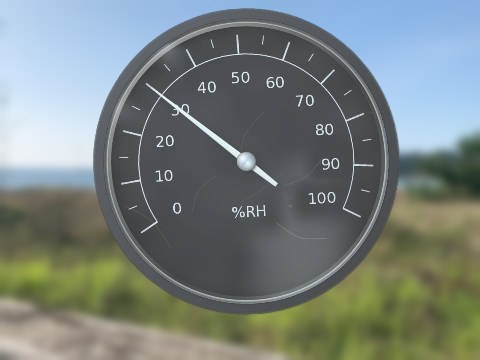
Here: 30 (%)
